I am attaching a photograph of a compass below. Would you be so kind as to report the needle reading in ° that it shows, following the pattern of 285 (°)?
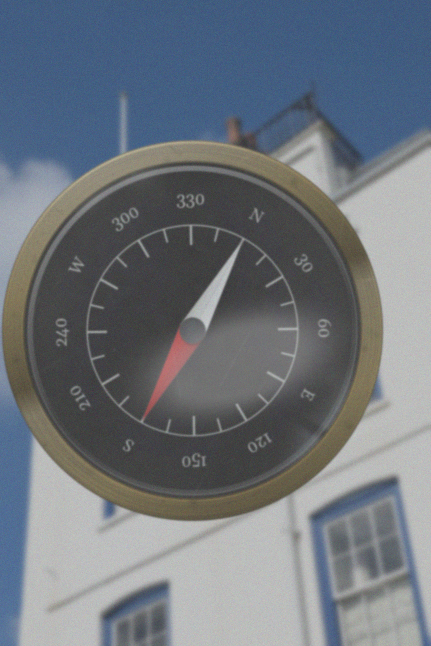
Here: 180 (°)
